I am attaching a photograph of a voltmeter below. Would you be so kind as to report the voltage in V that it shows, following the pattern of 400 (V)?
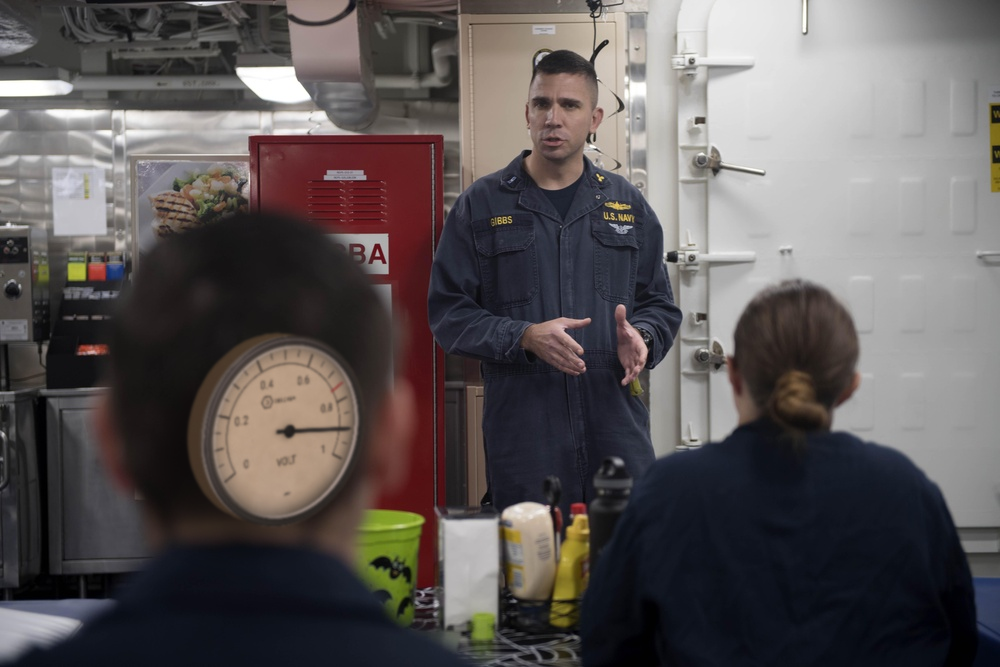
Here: 0.9 (V)
